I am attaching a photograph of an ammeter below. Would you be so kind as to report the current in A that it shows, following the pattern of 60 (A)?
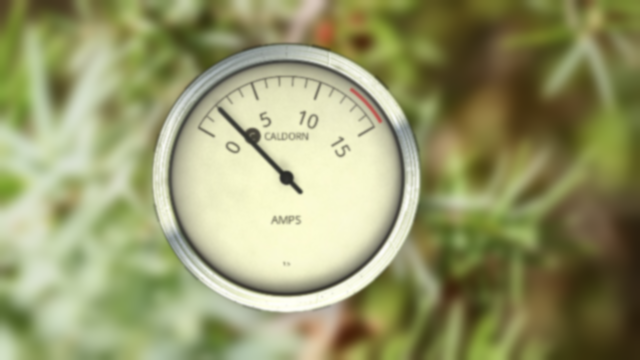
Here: 2 (A)
